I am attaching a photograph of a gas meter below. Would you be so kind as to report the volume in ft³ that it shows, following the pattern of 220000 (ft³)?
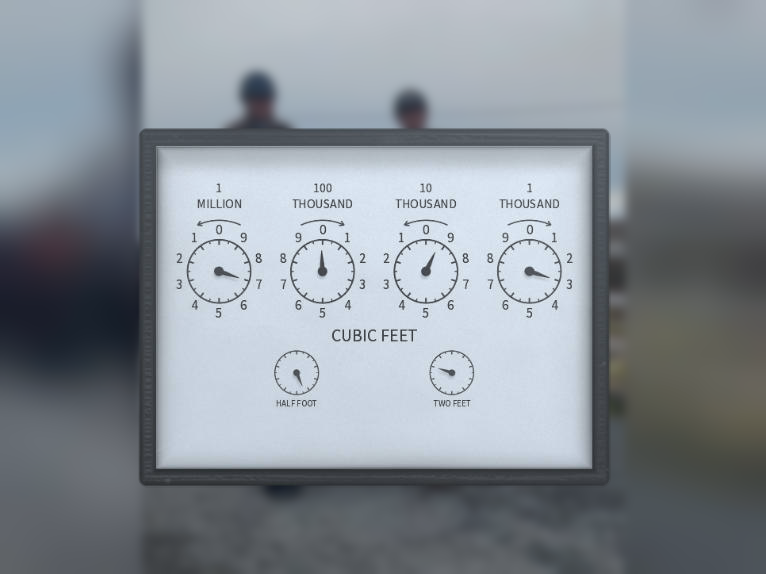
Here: 699300 (ft³)
